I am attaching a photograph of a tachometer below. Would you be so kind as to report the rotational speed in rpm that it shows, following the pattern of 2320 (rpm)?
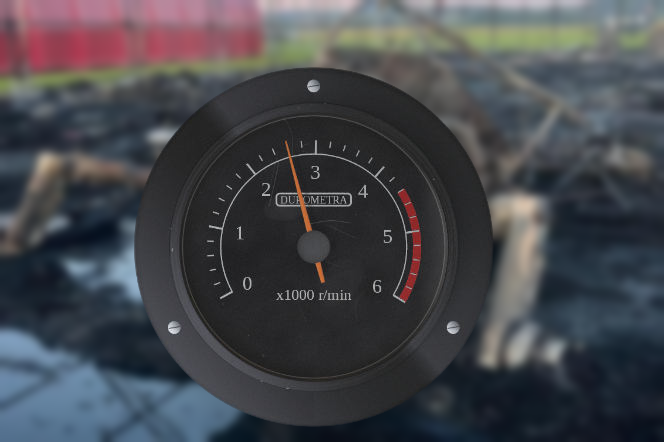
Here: 2600 (rpm)
